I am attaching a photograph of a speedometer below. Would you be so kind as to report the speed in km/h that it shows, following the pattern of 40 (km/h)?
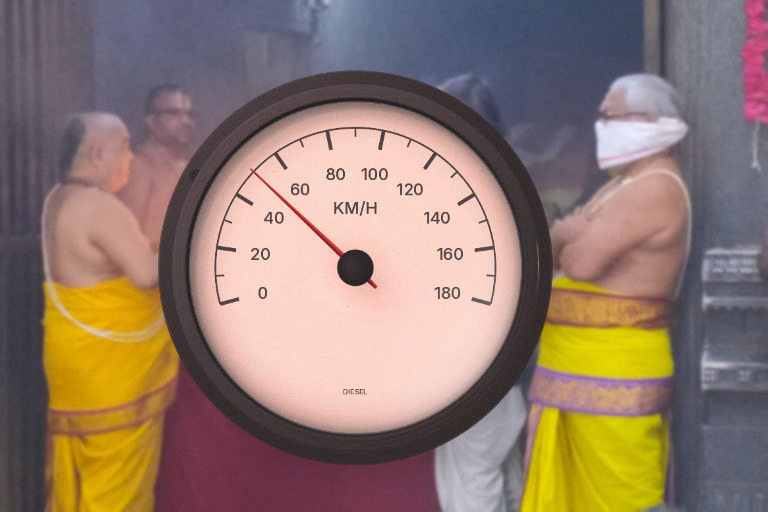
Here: 50 (km/h)
